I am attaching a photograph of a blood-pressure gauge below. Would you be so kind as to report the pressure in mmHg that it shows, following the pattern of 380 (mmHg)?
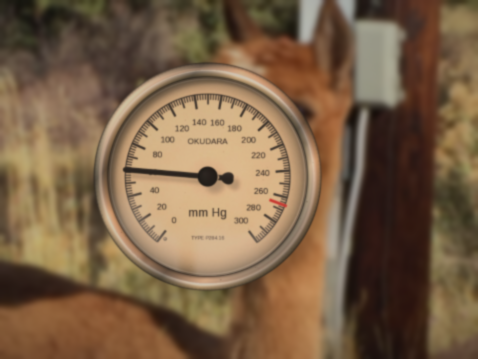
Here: 60 (mmHg)
